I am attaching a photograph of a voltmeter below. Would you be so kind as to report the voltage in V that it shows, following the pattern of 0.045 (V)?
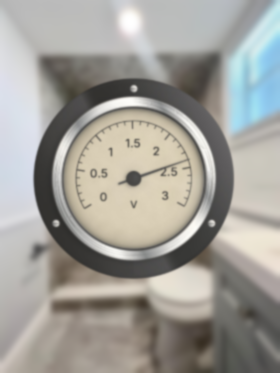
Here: 2.4 (V)
